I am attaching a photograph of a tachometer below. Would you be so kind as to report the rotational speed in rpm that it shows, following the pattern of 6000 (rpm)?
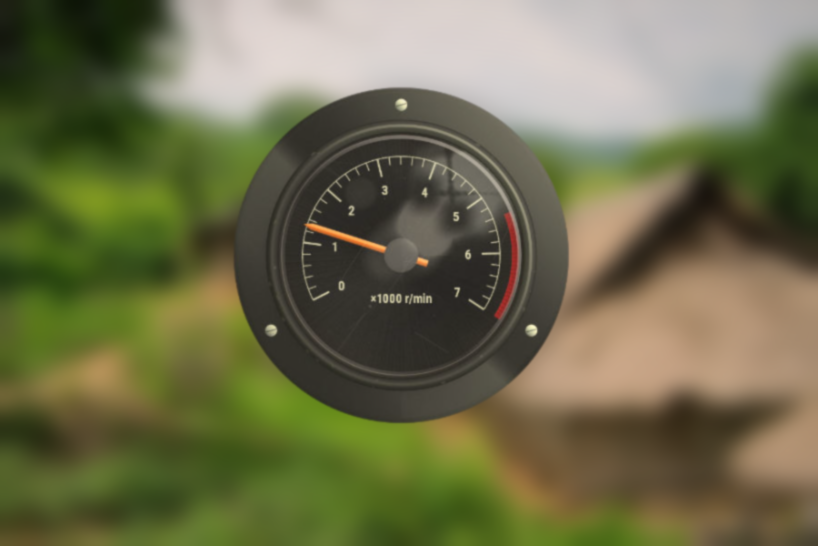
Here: 1300 (rpm)
